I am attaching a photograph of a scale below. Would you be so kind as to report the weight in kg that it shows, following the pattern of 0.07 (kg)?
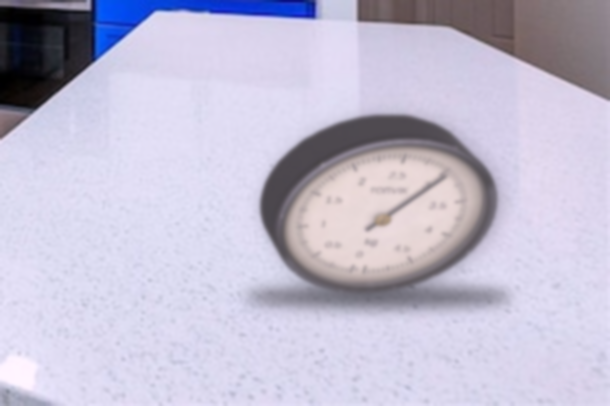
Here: 3 (kg)
